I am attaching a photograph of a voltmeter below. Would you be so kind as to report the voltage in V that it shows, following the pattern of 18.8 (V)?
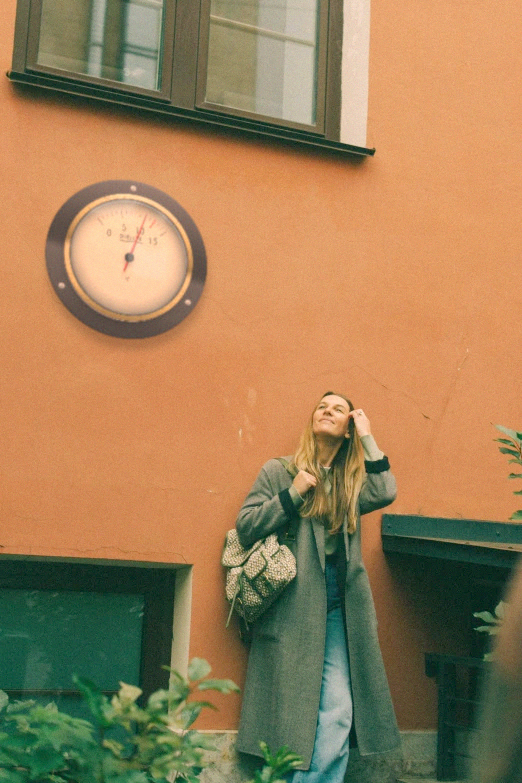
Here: 10 (V)
